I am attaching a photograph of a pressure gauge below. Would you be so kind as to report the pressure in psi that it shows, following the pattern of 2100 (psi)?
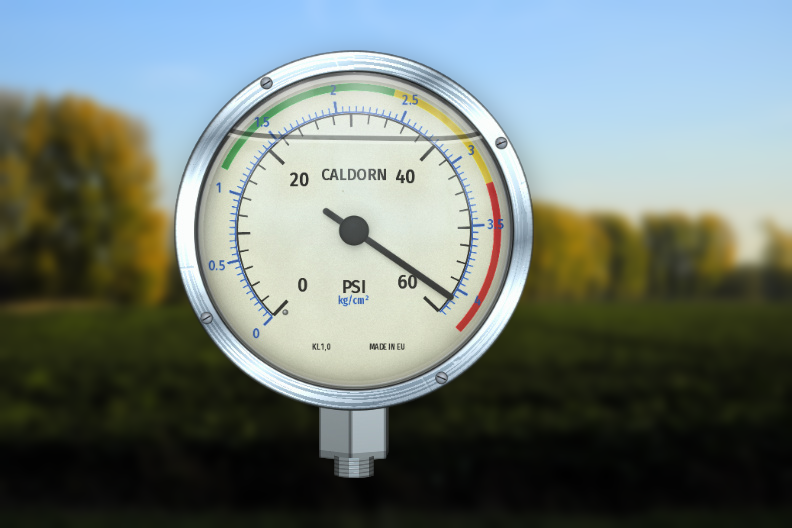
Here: 58 (psi)
